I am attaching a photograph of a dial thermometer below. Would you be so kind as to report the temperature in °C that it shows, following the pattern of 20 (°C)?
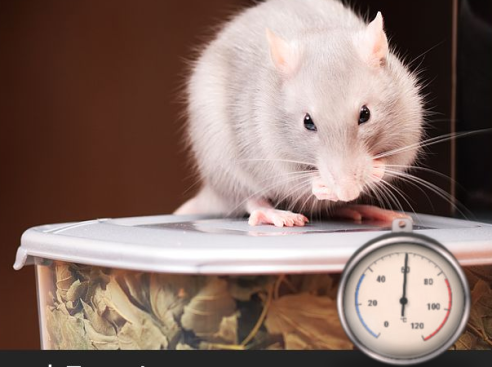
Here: 60 (°C)
